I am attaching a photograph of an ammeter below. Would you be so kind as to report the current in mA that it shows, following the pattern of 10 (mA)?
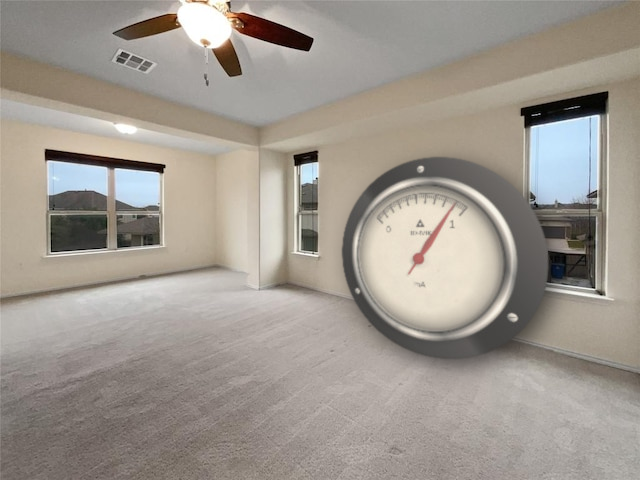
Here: 0.9 (mA)
